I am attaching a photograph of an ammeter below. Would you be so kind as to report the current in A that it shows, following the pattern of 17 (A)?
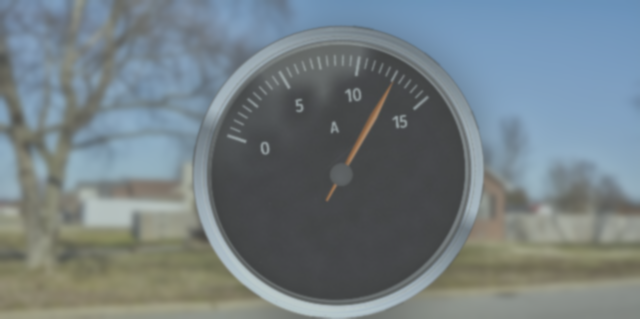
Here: 12.5 (A)
